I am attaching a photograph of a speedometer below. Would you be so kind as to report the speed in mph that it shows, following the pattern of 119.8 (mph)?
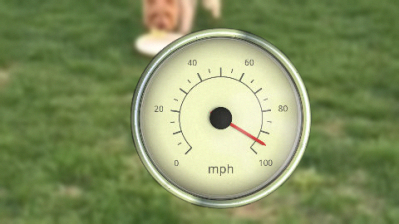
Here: 95 (mph)
